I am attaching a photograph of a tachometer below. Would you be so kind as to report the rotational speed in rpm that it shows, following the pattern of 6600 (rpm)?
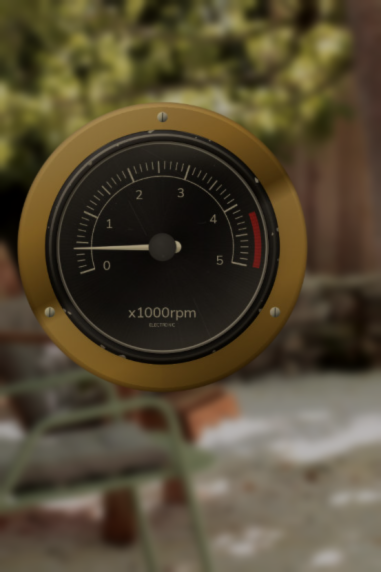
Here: 400 (rpm)
